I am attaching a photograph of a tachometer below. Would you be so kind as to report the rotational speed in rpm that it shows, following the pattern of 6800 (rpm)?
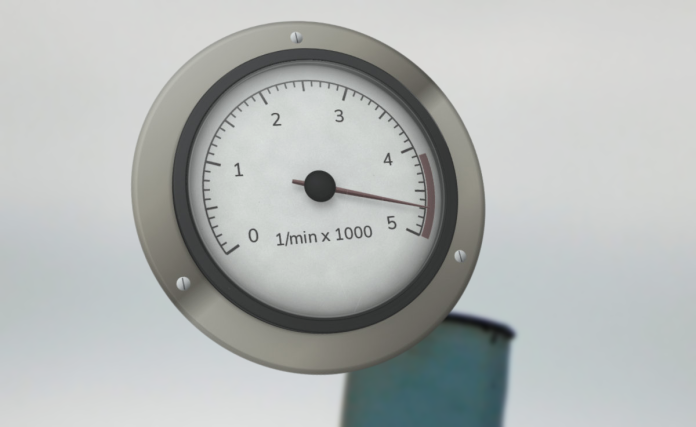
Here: 4700 (rpm)
